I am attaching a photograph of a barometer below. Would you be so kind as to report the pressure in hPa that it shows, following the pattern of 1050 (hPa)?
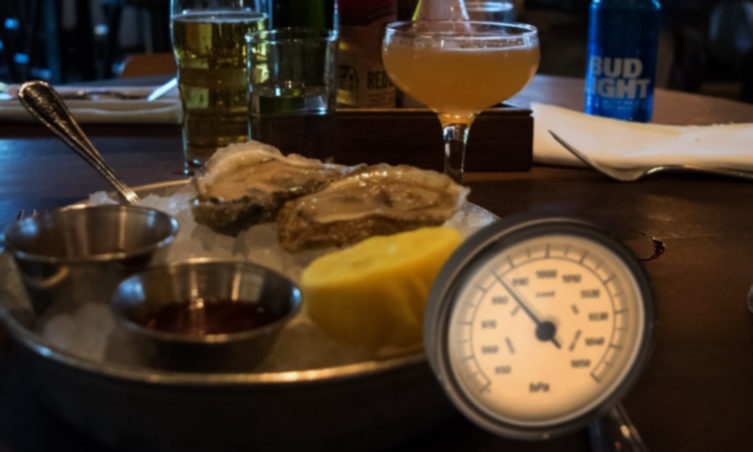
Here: 985 (hPa)
